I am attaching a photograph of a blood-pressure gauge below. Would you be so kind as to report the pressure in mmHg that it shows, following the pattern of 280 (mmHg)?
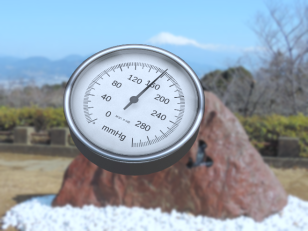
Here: 160 (mmHg)
